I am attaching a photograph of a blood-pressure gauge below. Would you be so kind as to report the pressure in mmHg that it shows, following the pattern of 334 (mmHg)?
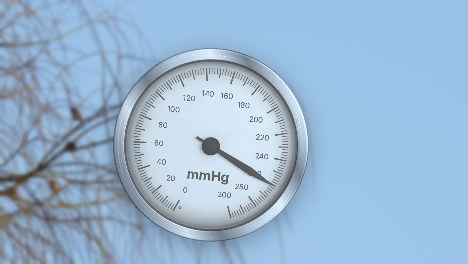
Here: 260 (mmHg)
